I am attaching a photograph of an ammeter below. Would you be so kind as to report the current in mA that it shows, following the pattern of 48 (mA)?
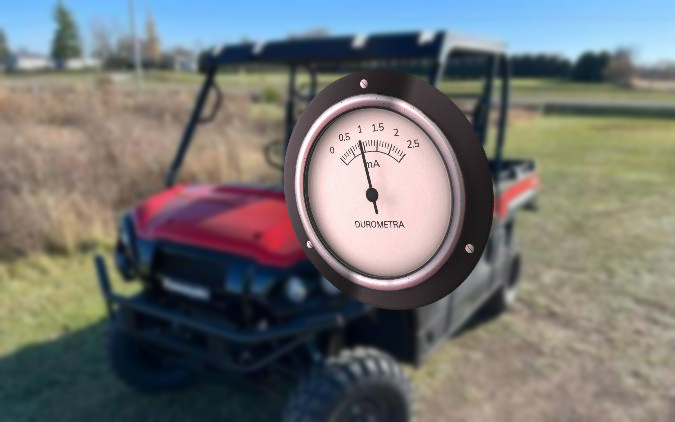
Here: 1 (mA)
